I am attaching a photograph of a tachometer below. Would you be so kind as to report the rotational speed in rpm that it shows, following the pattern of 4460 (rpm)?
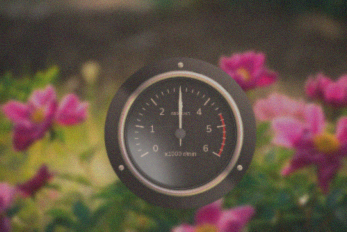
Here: 3000 (rpm)
